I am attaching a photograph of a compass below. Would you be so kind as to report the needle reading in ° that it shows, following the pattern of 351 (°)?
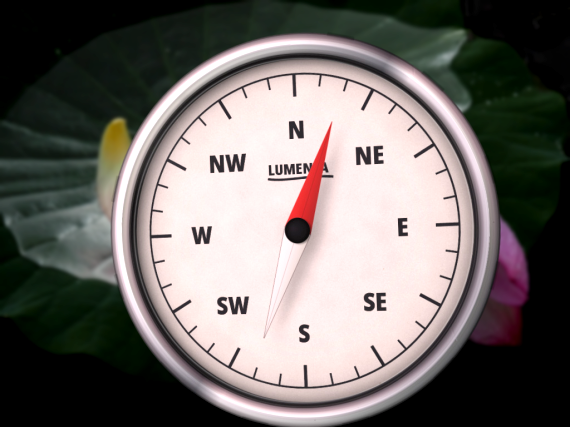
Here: 20 (°)
